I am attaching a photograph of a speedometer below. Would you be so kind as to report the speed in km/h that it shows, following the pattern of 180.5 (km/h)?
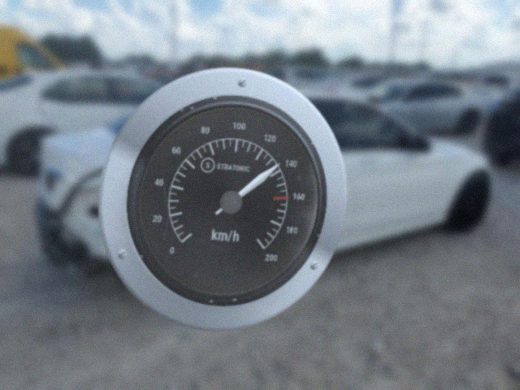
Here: 135 (km/h)
